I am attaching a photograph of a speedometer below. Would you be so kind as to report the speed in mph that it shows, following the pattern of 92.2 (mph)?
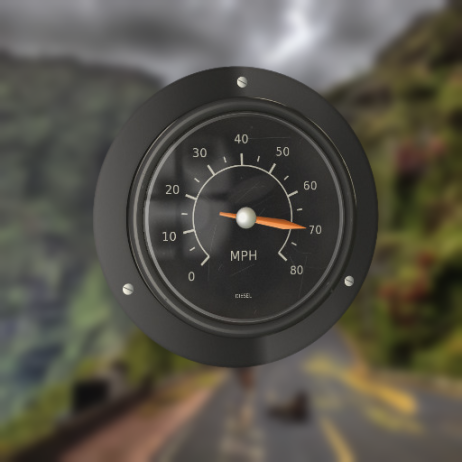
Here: 70 (mph)
